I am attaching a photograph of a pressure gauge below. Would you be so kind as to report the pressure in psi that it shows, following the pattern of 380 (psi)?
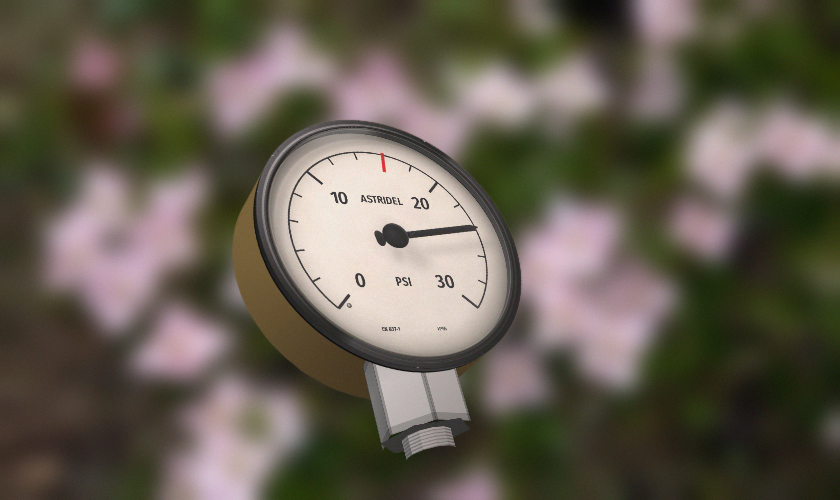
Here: 24 (psi)
